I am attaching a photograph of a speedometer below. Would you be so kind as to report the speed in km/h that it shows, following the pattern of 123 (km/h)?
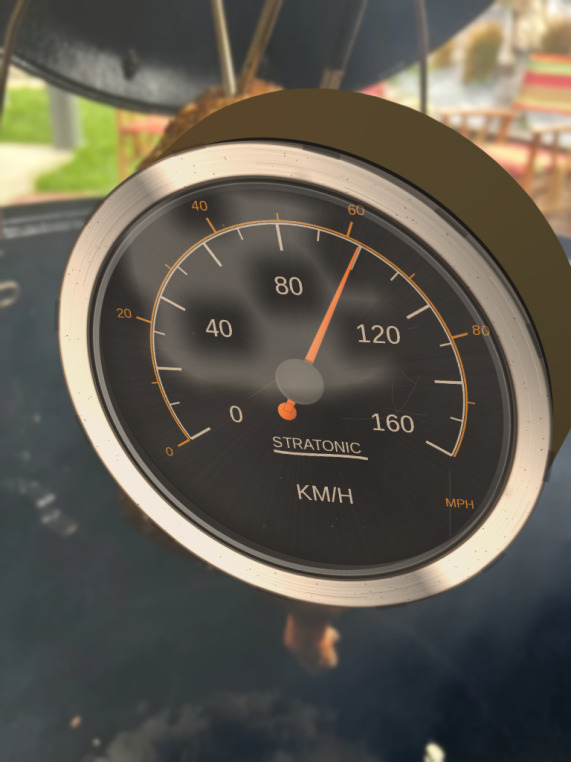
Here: 100 (km/h)
